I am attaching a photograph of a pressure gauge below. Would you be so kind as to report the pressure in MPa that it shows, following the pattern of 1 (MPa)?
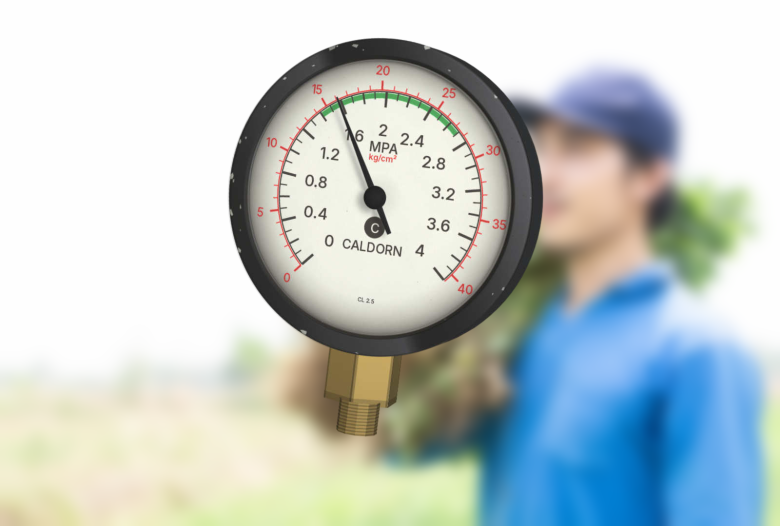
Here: 1.6 (MPa)
